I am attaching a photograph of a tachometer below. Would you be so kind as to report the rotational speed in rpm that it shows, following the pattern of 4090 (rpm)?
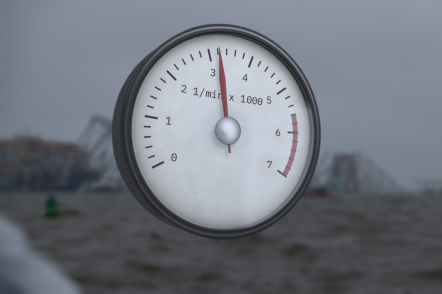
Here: 3200 (rpm)
